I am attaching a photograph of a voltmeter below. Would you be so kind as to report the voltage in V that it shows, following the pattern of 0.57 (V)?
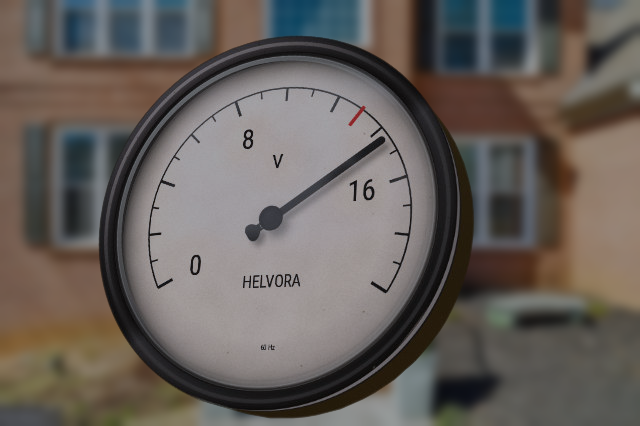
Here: 14.5 (V)
